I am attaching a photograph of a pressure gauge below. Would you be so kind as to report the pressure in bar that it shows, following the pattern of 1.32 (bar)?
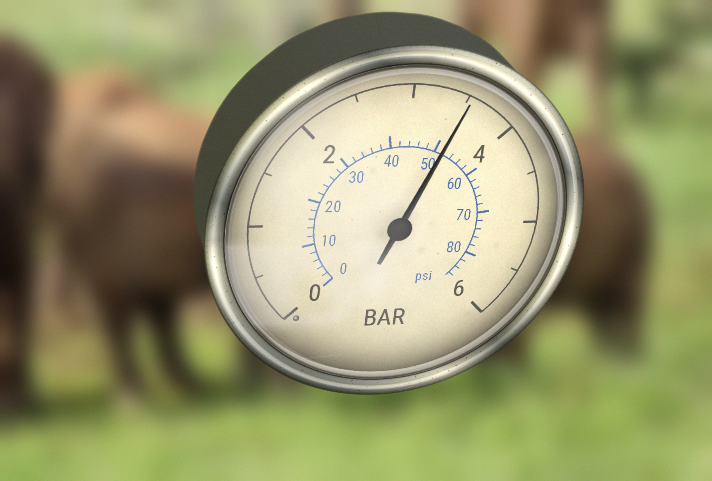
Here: 3.5 (bar)
